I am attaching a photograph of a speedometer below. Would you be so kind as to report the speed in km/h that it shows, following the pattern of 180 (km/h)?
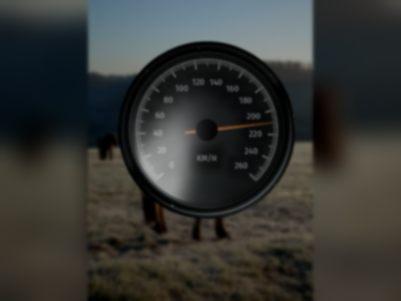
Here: 210 (km/h)
